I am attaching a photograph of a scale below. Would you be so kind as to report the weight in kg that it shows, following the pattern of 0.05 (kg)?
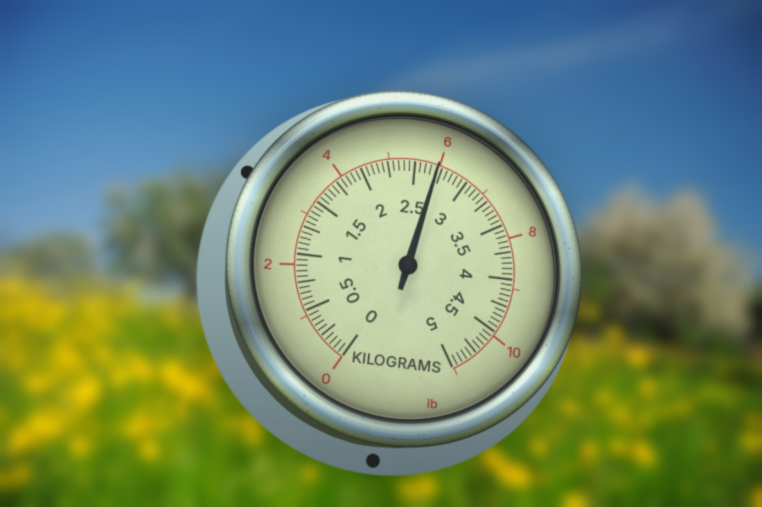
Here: 2.7 (kg)
